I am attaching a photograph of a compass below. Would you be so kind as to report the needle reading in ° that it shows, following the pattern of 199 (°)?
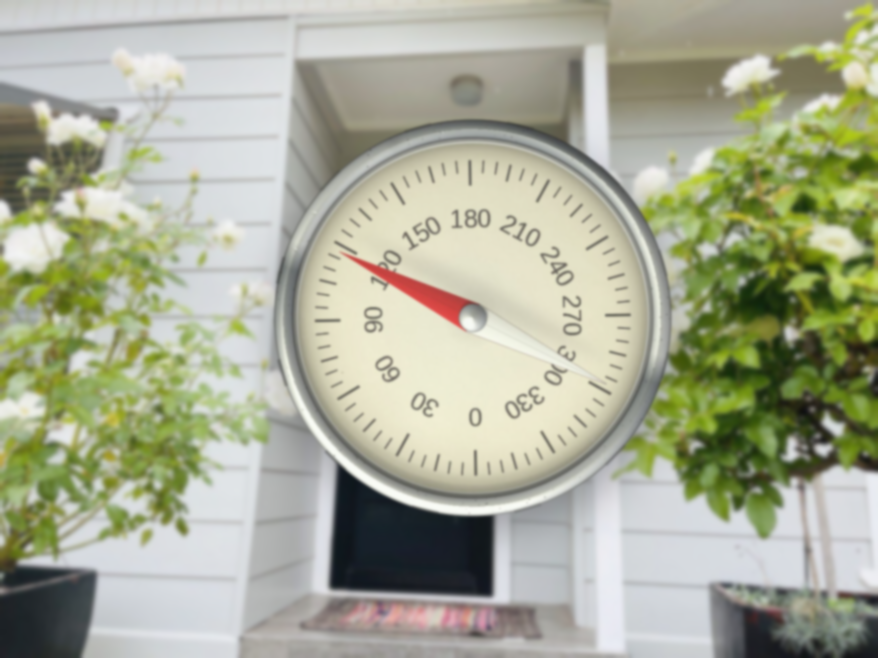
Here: 117.5 (°)
